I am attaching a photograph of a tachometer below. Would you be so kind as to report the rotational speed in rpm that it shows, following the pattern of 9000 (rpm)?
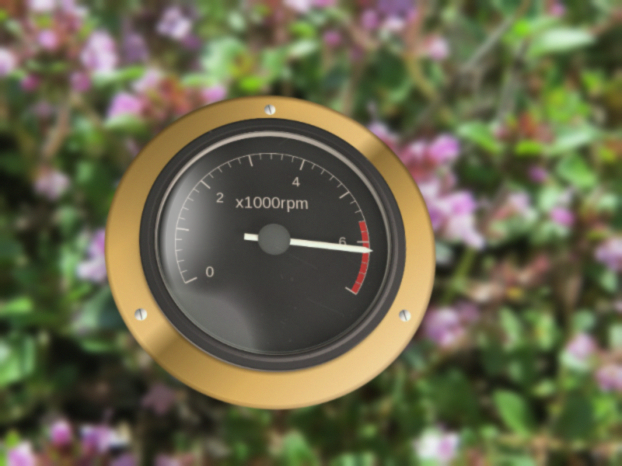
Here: 6200 (rpm)
